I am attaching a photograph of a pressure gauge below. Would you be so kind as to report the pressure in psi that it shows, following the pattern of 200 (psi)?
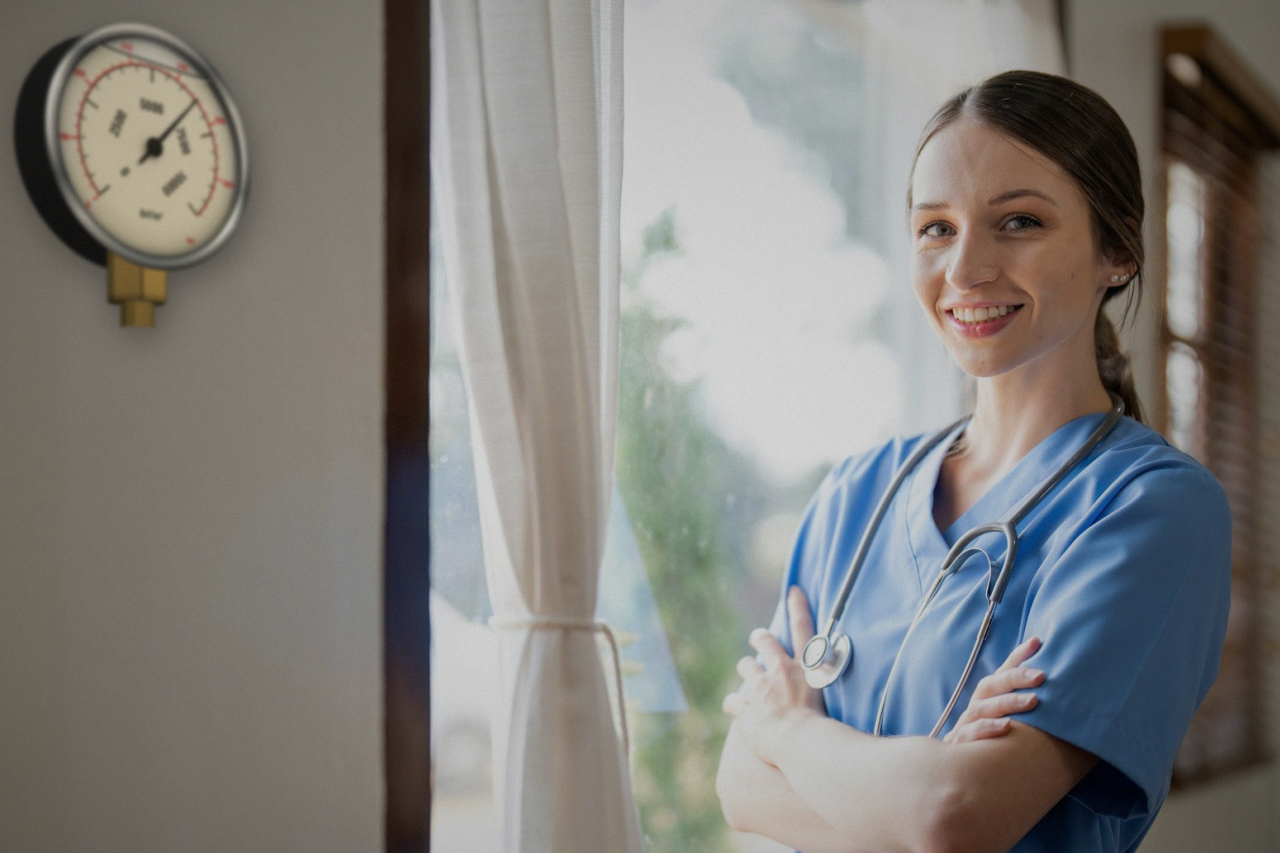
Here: 6500 (psi)
